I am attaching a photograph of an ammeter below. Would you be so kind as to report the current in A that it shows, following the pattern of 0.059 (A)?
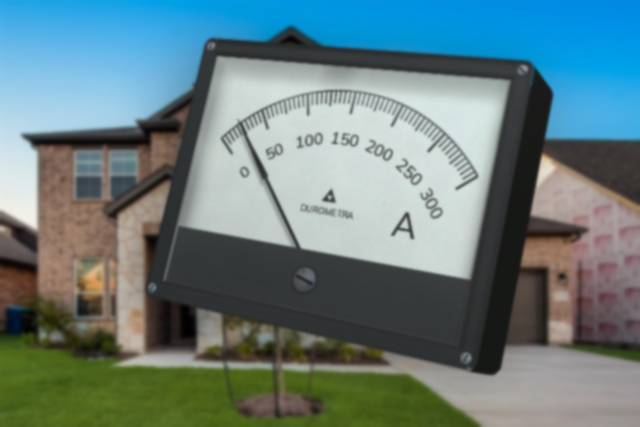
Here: 25 (A)
